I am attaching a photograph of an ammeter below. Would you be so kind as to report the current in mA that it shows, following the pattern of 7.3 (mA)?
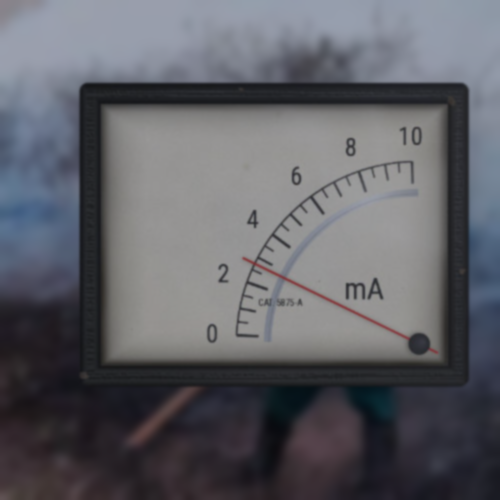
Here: 2.75 (mA)
